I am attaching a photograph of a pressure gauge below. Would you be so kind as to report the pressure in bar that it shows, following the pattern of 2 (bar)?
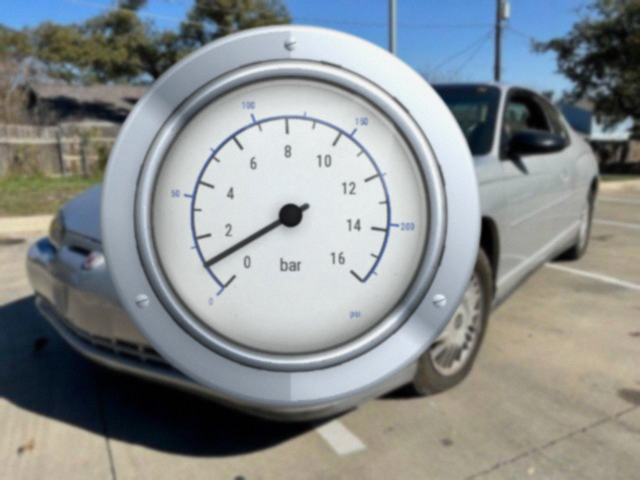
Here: 1 (bar)
